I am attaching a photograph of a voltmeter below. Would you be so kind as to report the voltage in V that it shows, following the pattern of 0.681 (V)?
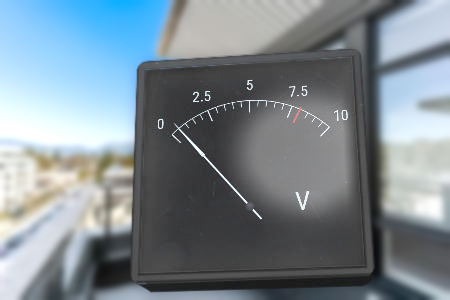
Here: 0.5 (V)
